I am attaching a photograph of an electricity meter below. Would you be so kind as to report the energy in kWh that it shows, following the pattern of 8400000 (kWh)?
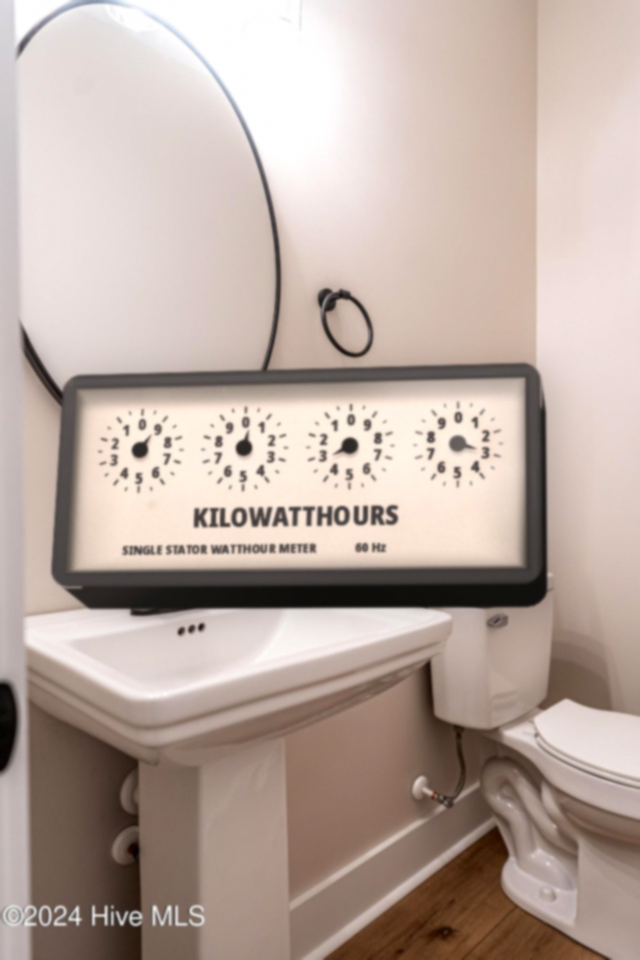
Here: 9033 (kWh)
